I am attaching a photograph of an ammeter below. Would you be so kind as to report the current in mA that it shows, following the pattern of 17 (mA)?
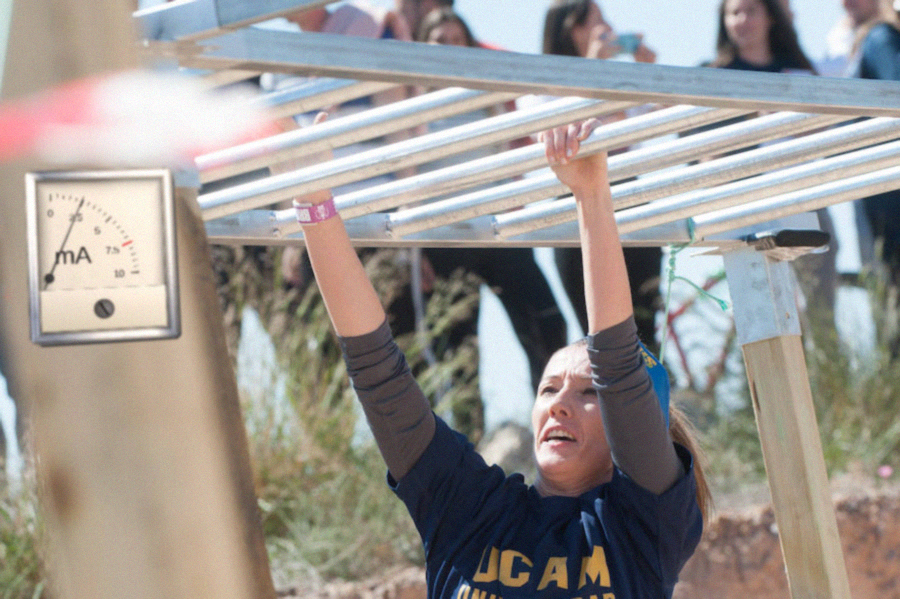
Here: 2.5 (mA)
